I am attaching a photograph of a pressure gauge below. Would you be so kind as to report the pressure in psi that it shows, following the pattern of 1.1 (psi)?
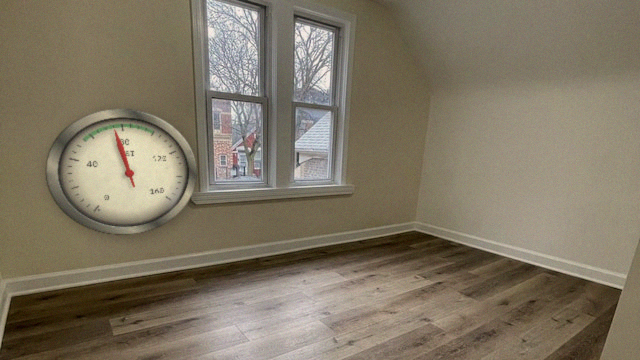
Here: 75 (psi)
